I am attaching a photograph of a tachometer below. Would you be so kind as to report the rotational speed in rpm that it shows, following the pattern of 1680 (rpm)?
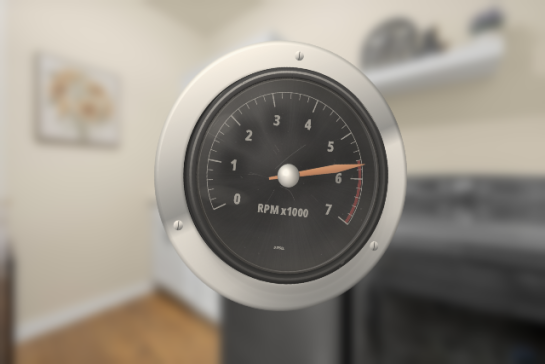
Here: 5700 (rpm)
